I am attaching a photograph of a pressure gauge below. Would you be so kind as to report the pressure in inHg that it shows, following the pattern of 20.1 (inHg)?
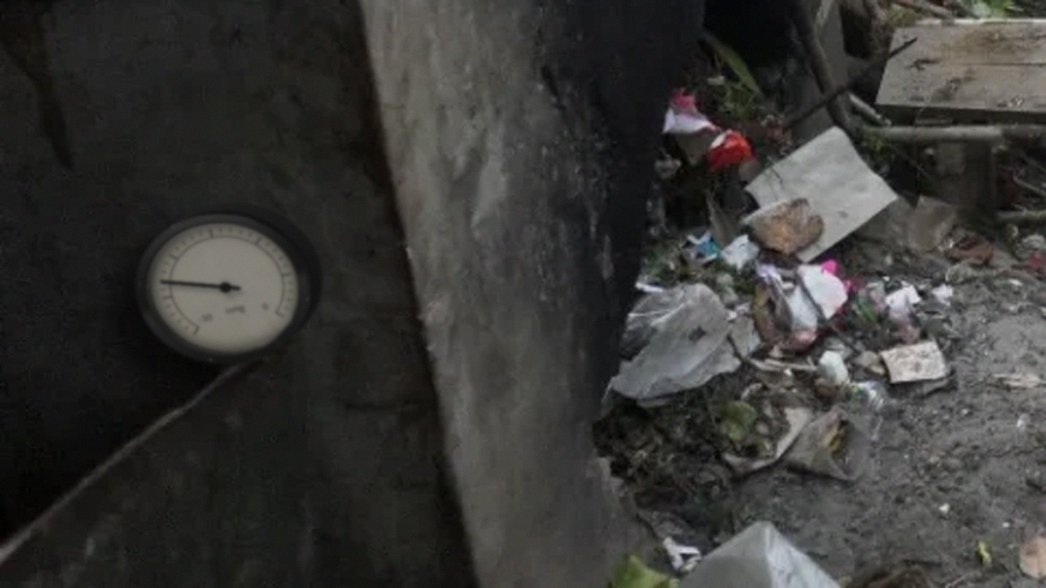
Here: -23 (inHg)
